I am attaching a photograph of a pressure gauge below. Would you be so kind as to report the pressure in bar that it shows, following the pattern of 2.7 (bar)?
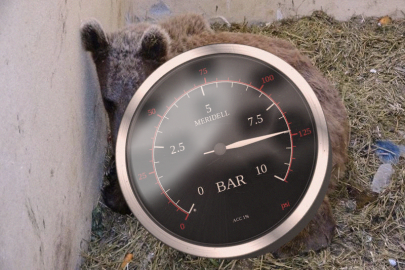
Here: 8.5 (bar)
